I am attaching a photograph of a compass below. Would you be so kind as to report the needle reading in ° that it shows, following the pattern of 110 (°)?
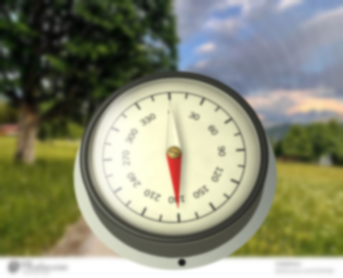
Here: 180 (°)
